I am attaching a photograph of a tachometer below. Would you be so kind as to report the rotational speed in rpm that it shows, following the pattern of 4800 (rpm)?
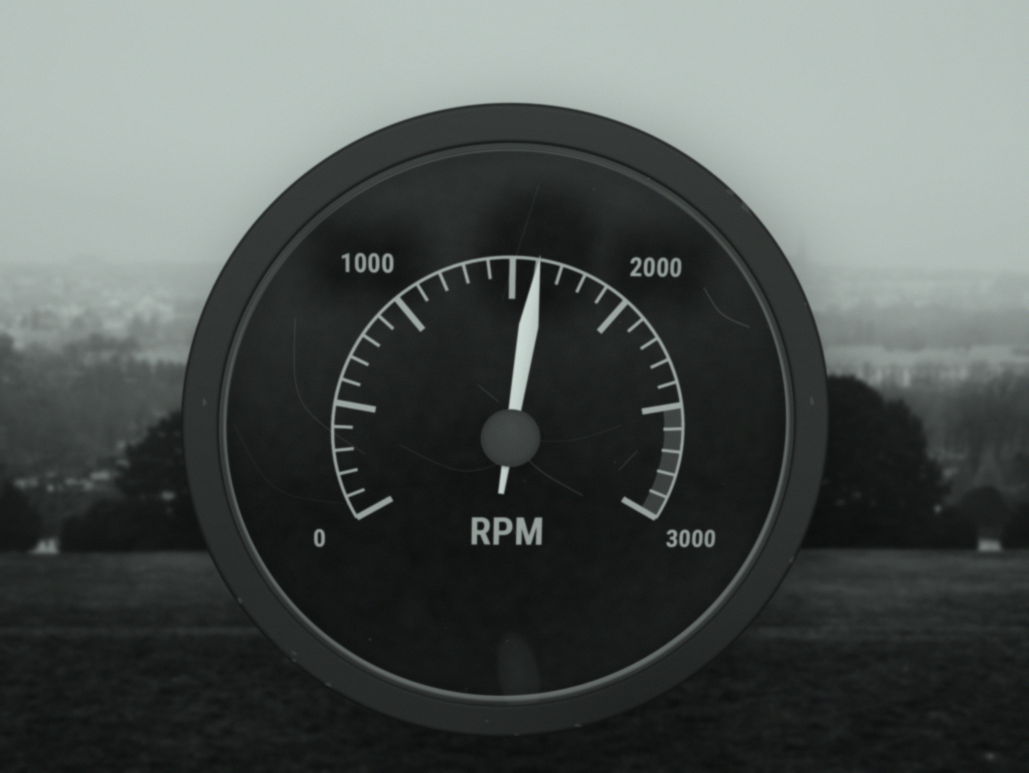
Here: 1600 (rpm)
